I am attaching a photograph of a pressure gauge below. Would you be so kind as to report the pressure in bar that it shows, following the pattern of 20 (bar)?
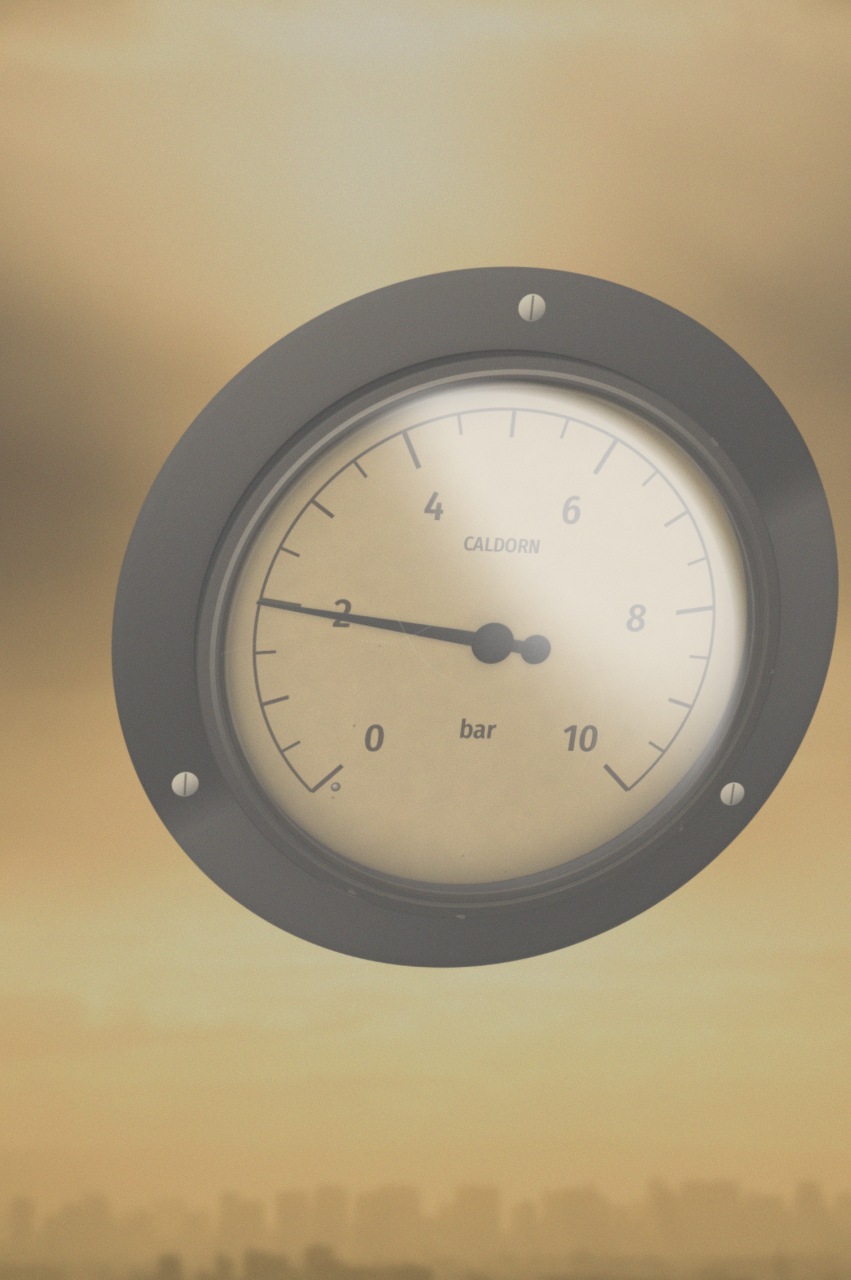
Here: 2 (bar)
